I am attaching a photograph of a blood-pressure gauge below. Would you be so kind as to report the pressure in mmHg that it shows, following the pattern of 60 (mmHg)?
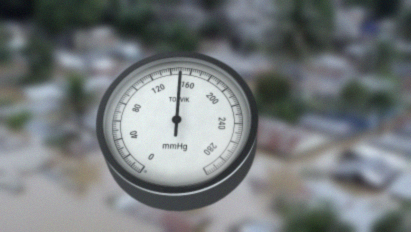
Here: 150 (mmHg)
